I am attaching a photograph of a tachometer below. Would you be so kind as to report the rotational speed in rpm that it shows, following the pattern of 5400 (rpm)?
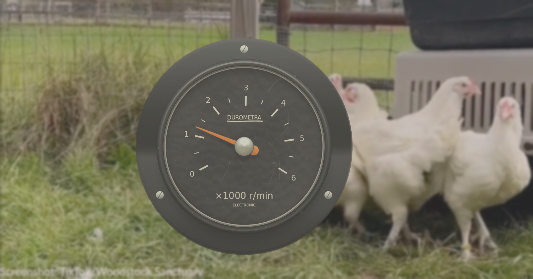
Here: 1250 (rpm)
